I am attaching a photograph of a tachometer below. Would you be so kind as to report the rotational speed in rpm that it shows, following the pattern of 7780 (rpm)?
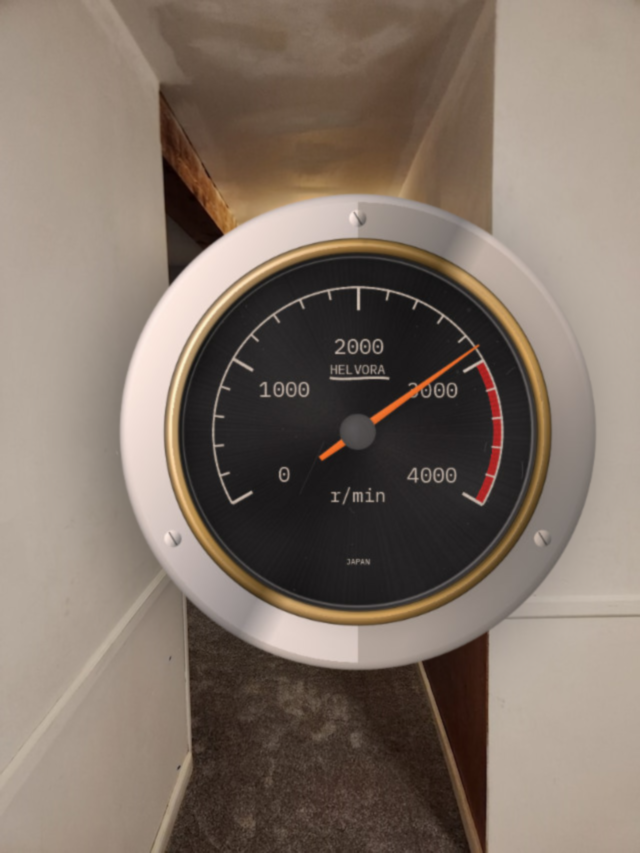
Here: 2900 (rpm)
